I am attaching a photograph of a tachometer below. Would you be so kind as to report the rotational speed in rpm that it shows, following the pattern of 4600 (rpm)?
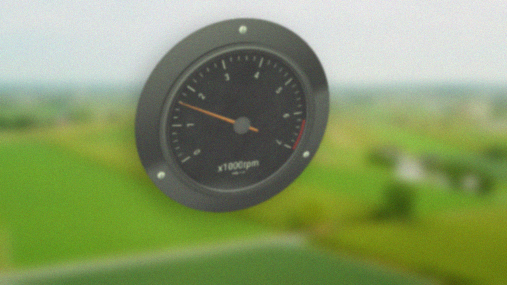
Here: 1600 (rpm)
